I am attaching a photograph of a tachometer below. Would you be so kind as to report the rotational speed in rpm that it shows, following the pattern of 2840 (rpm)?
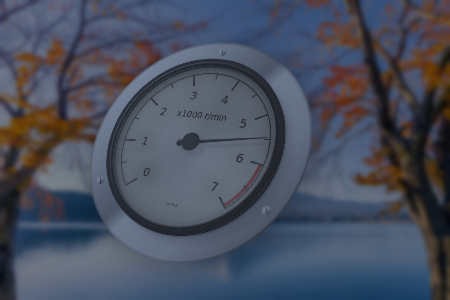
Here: 5500 (rpm)
